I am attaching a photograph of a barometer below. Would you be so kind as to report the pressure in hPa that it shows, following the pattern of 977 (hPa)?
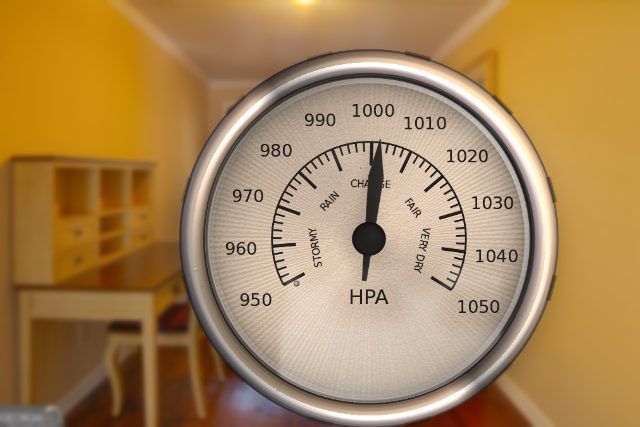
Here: 1002 (hPa)
